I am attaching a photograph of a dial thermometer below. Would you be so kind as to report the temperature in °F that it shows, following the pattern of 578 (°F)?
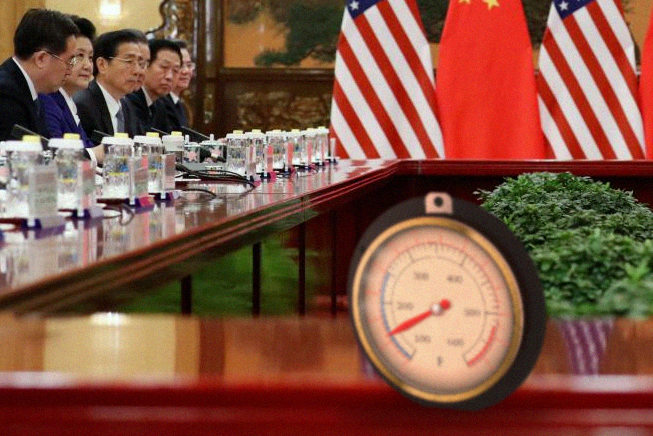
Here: 150 (°F)
